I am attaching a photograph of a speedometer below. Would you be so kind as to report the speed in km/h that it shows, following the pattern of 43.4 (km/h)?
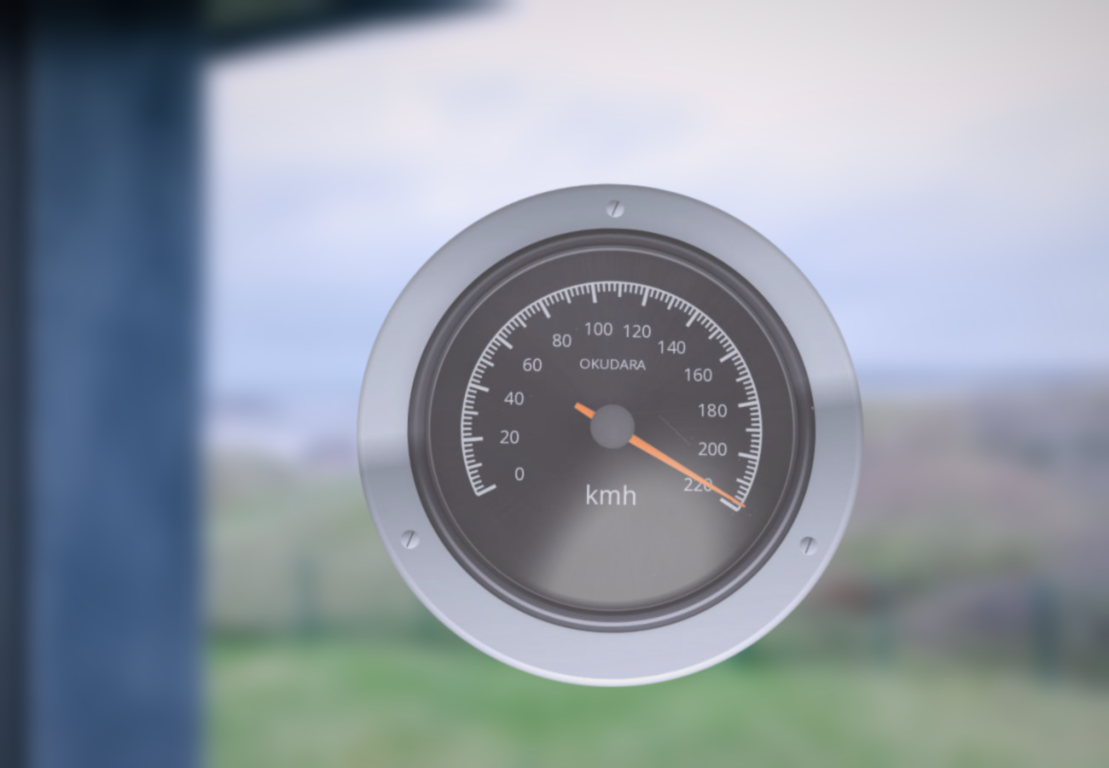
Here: 218 (km/h)
